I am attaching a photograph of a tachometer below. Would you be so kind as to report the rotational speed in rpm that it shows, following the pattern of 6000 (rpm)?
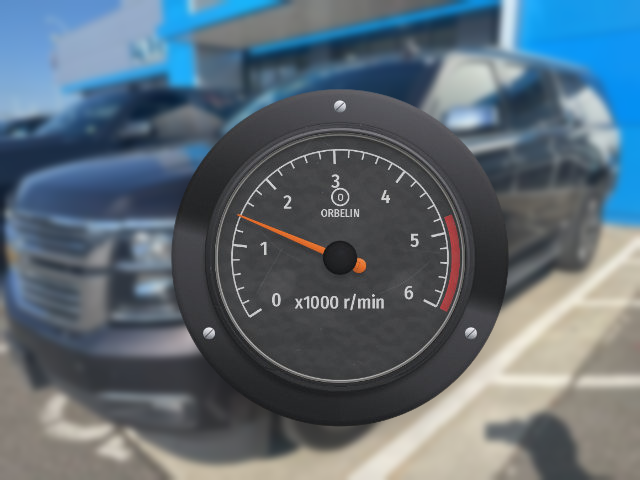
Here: 1400 (rpm)
